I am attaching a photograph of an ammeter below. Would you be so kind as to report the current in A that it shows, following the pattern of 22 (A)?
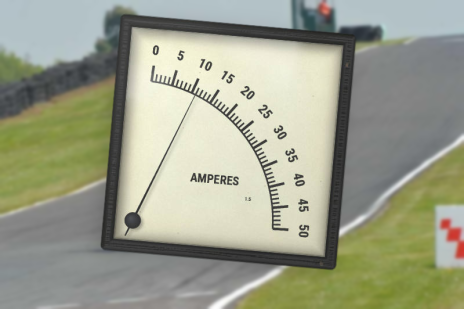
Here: 11 (A)
